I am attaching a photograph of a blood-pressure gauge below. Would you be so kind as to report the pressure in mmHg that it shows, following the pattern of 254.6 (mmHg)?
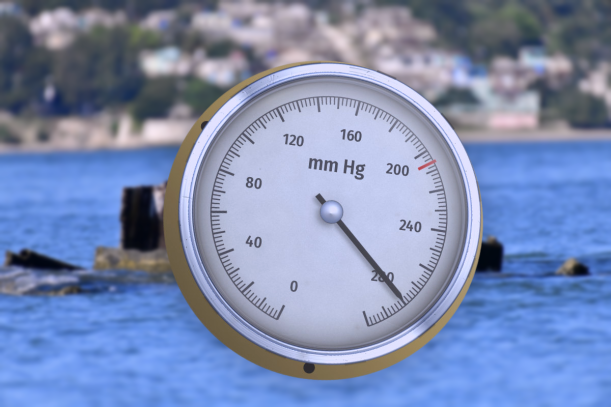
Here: 280 (mmHg)
